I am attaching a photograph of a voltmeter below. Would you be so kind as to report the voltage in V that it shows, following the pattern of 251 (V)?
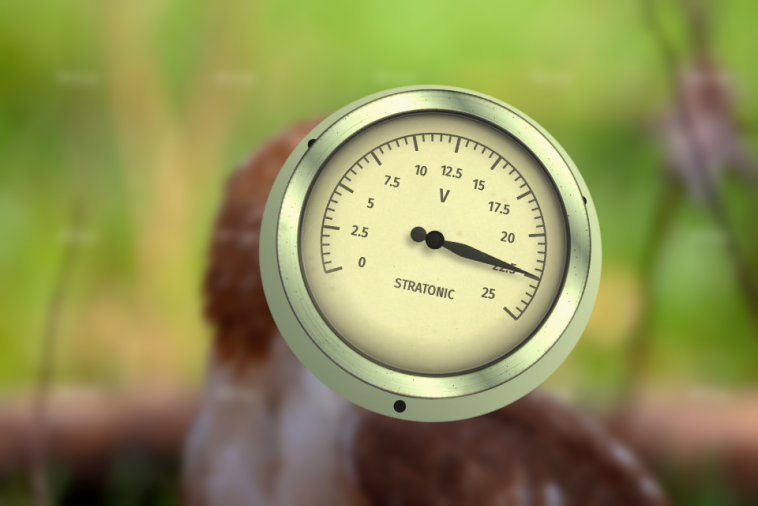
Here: 22.5 (V)
